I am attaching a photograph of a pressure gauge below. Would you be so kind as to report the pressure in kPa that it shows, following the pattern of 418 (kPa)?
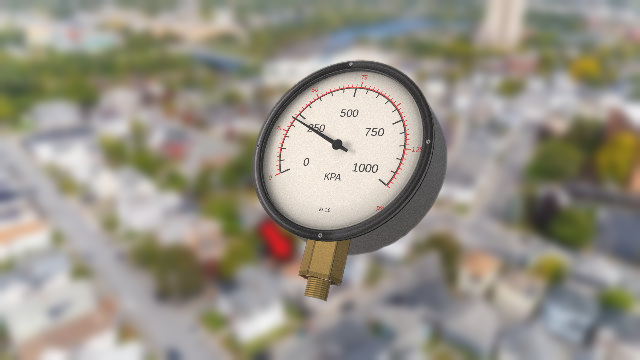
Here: 225 (kPa)
